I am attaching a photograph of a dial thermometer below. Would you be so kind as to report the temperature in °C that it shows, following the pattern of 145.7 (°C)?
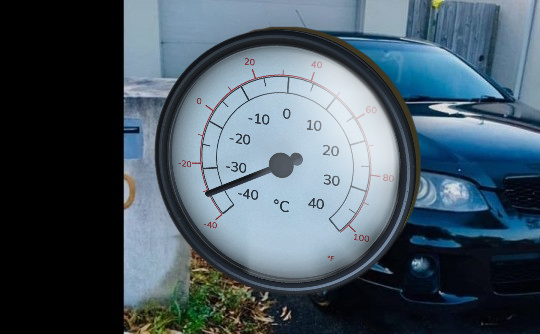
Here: -35 (°C)
